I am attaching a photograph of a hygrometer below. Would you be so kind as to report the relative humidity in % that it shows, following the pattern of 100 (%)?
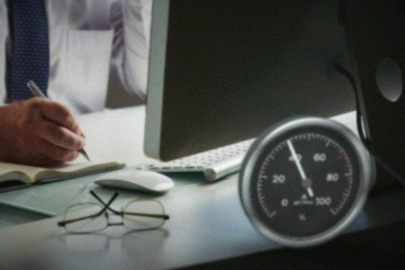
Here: 40 (%)
